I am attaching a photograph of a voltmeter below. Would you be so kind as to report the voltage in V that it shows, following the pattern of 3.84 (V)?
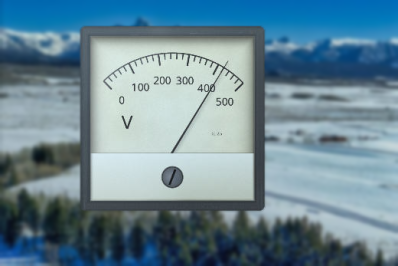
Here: 420 (V)
